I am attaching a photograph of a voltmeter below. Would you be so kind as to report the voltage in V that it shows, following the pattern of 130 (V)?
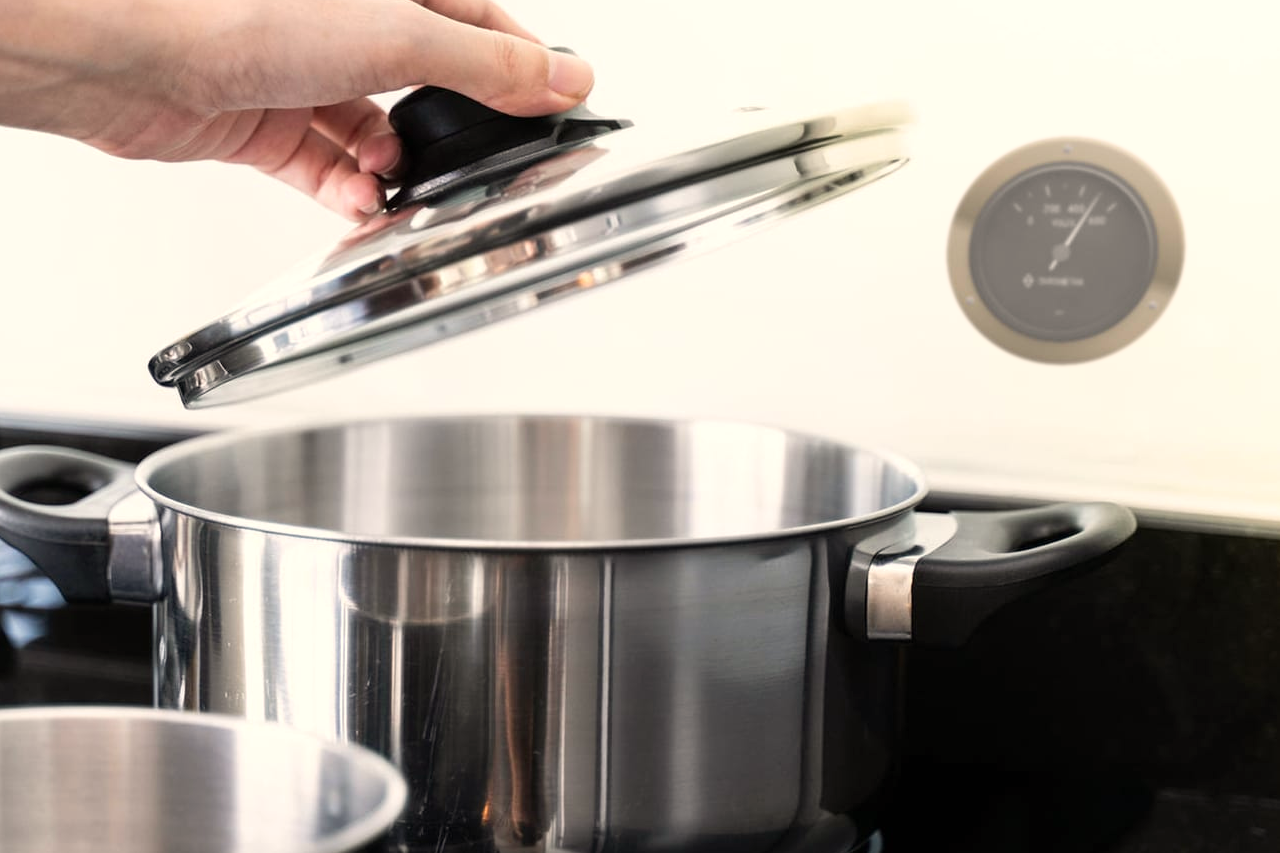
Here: 500 (V)
